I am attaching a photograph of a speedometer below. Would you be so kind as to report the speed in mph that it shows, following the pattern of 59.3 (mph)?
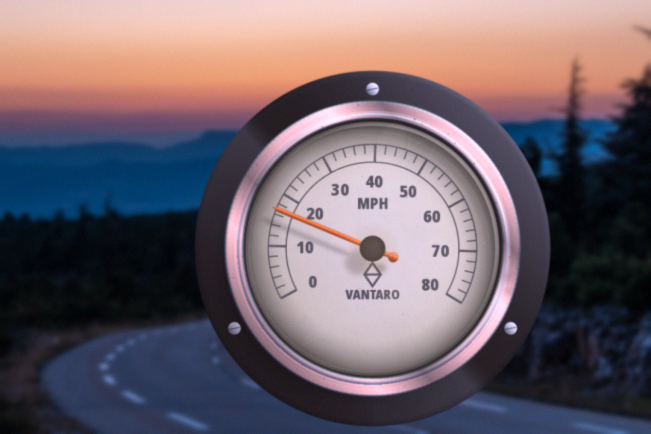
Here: 17 (mph)
